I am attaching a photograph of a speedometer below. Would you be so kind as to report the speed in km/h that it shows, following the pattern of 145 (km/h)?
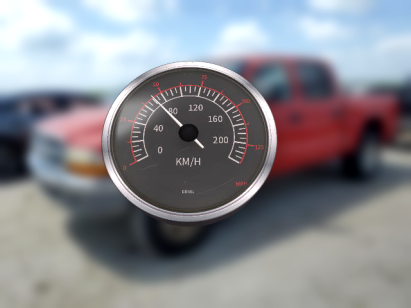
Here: 70 (km/h)
